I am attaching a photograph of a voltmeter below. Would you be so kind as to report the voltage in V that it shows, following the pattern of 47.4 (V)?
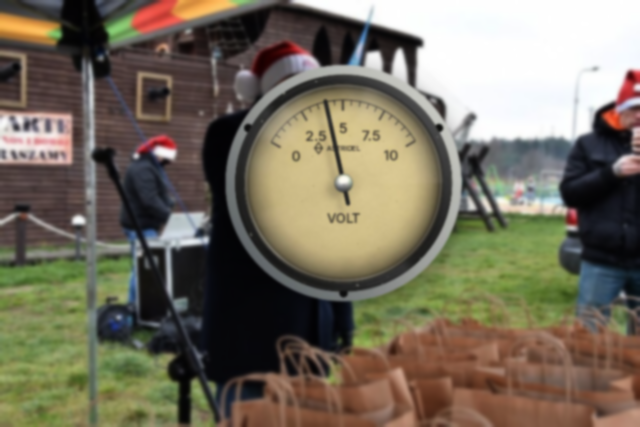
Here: 4 (V)
